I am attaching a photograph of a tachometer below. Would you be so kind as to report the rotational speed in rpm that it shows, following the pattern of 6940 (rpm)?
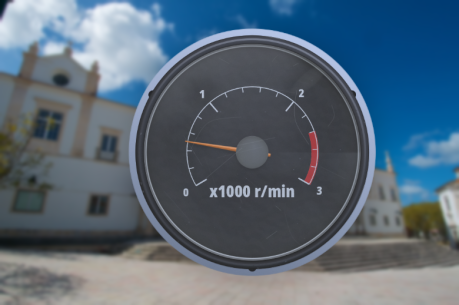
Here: 500 (rpm)
